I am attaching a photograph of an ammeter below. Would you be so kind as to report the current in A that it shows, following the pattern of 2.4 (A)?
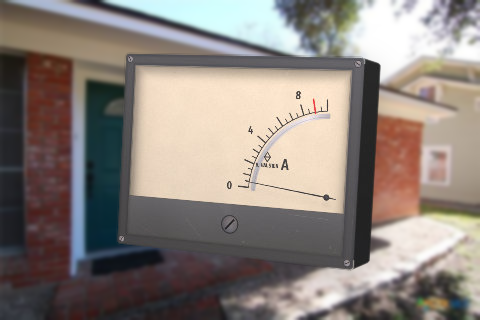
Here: 0.5 (A)
